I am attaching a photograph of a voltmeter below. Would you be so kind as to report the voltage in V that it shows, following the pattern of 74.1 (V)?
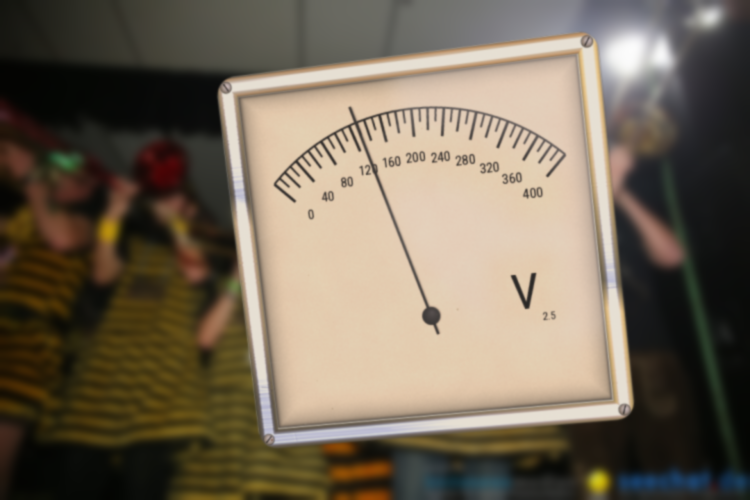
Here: 130 (V)
